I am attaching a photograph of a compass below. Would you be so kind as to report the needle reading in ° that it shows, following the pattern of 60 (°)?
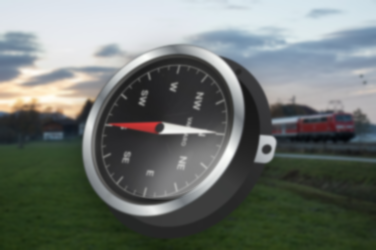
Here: 180 (°)
